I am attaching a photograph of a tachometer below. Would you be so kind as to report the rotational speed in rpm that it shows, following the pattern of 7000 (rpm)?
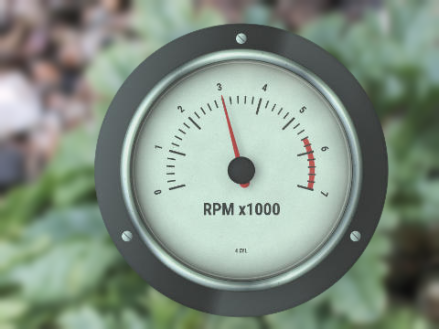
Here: 3000 (rpm)
